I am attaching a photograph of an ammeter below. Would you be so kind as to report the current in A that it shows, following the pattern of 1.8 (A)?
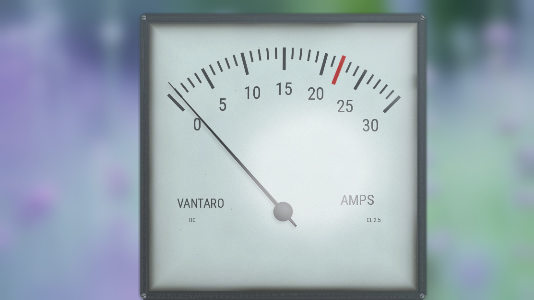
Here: 1 (A)
